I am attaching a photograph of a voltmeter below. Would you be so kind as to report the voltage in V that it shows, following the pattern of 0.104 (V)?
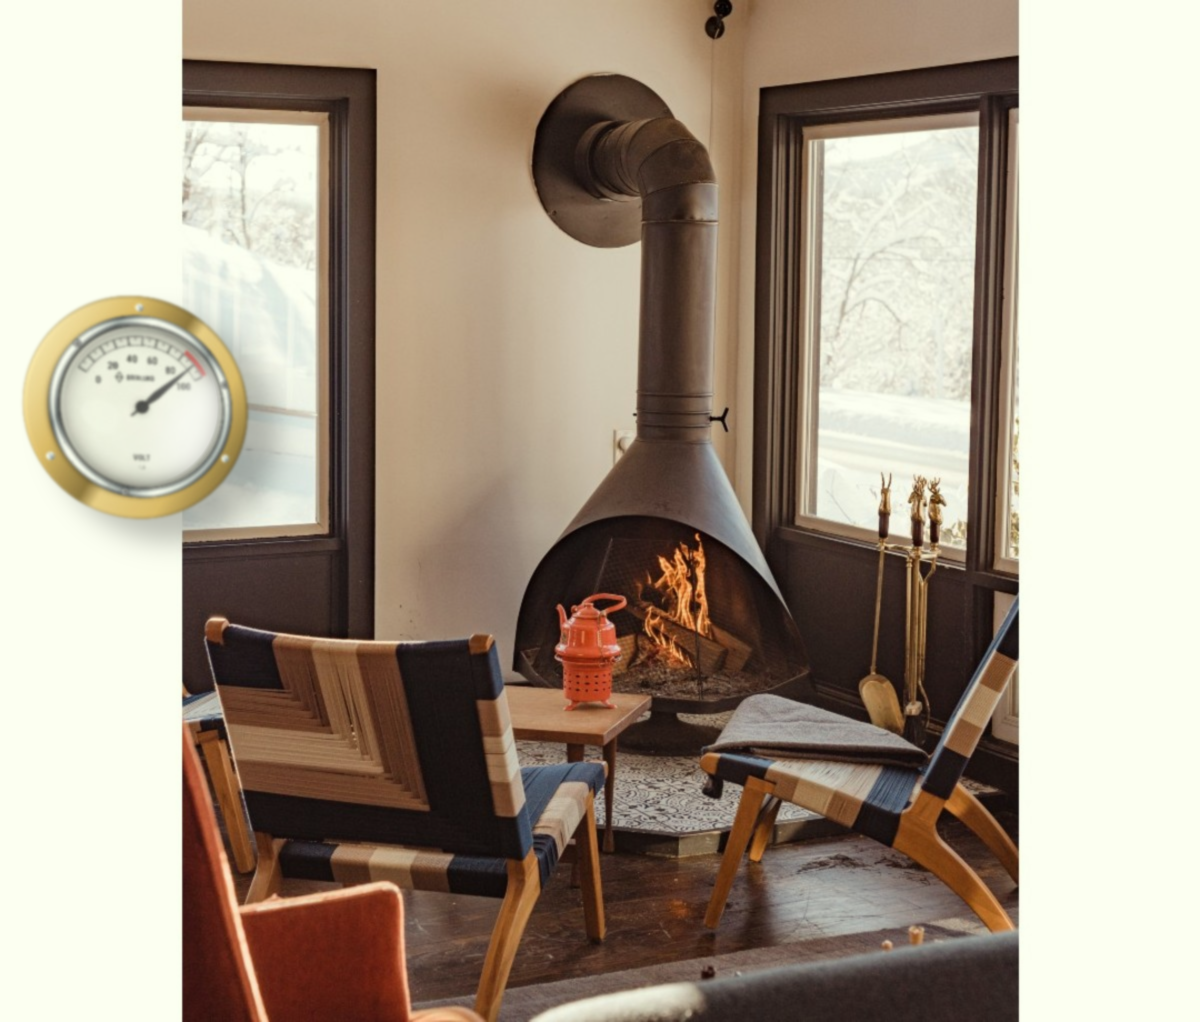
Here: 90 (V)
